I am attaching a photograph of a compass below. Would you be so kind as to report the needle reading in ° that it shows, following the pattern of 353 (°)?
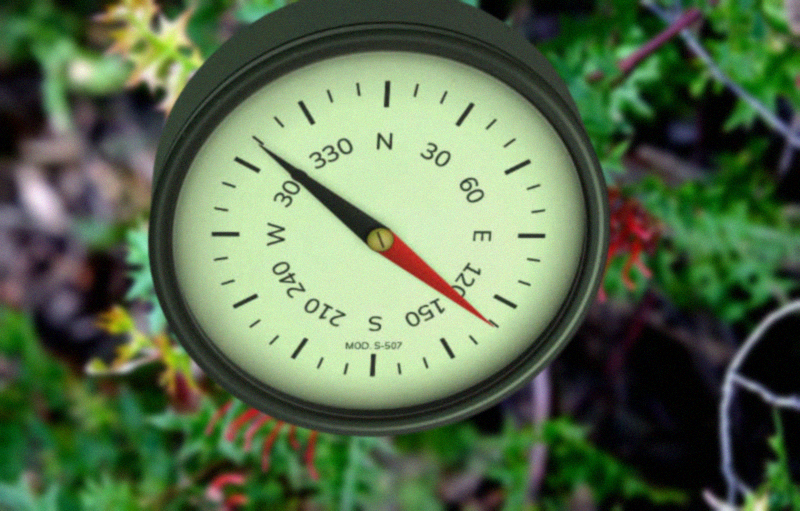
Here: 130 (°)
